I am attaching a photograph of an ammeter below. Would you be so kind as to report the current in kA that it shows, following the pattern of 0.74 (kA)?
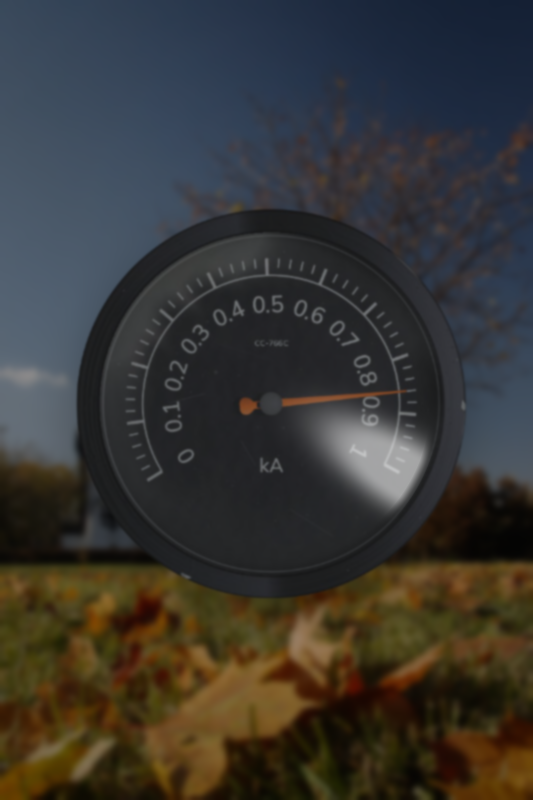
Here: 0.86 (kA)
